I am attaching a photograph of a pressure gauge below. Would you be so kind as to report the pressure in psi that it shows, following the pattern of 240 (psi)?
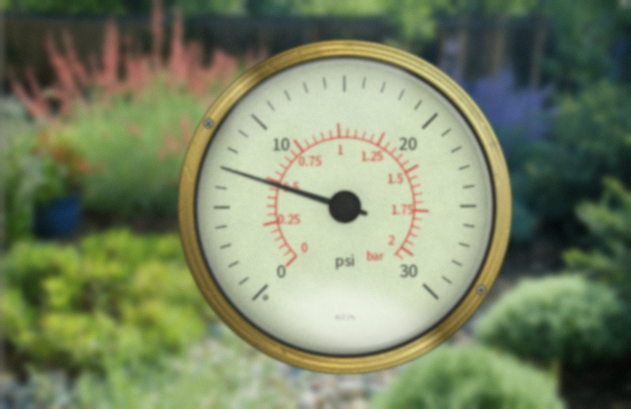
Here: 7 (psi)
